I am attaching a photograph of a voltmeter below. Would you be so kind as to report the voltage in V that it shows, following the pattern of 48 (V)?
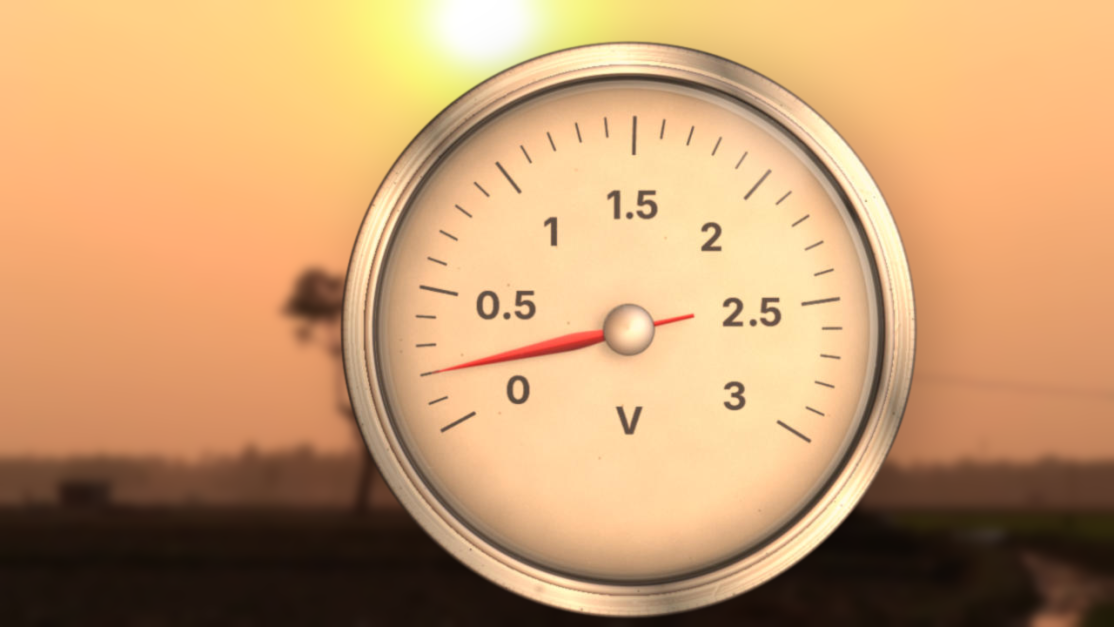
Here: 0.2 (V)
